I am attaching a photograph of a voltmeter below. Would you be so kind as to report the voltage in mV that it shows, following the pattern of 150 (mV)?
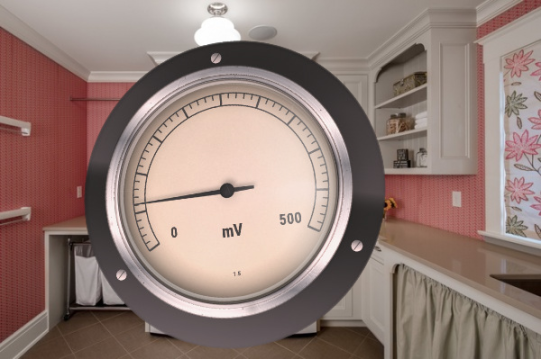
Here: 60 (mV)
